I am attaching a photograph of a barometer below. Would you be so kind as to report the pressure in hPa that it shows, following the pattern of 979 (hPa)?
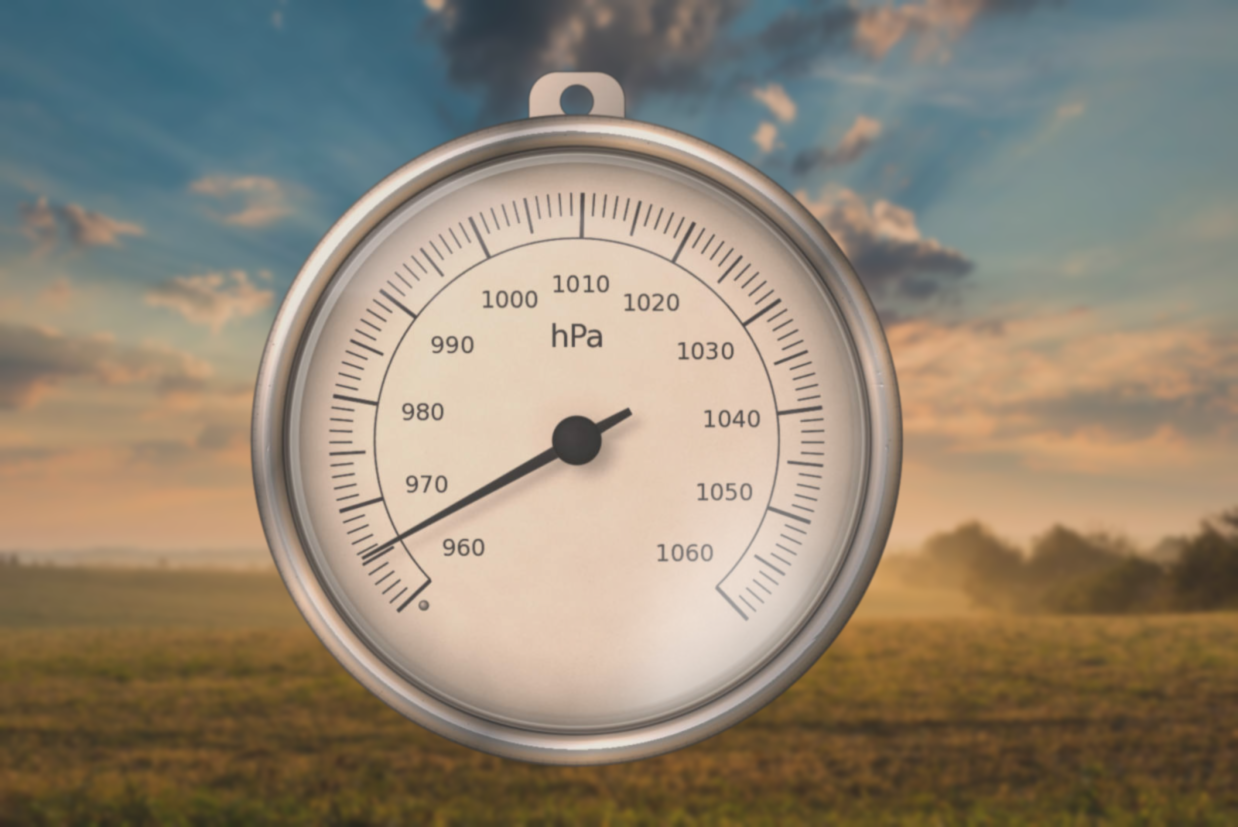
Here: 965.5 (hPa)
